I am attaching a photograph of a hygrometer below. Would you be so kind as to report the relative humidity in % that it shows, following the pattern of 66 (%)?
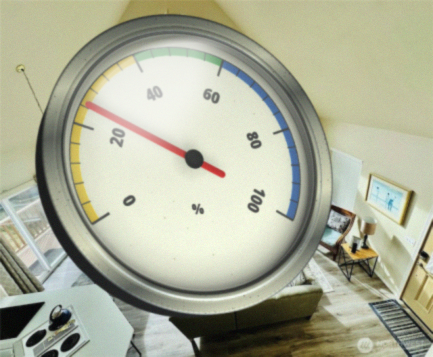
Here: 24 (%)
